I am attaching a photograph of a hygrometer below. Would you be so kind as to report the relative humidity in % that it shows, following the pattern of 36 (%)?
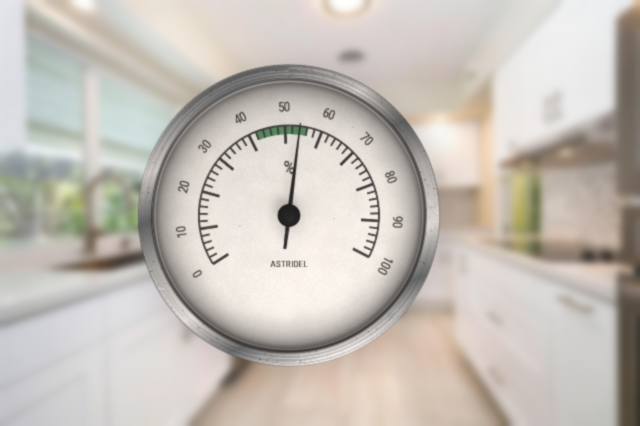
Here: 54 (%)
